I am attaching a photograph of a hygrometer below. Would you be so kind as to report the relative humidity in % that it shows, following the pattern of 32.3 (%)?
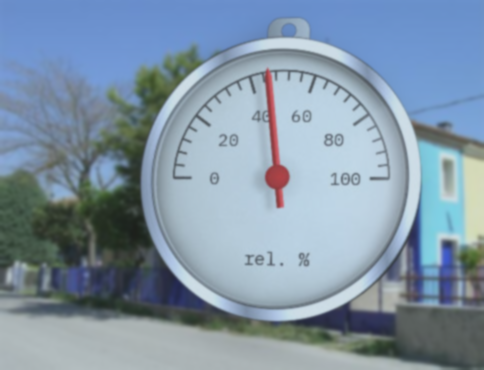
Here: 46 (%)
